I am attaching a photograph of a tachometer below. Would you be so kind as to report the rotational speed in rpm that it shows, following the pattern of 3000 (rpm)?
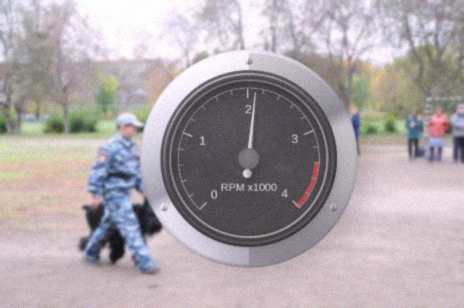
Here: 2100 (rpm)
